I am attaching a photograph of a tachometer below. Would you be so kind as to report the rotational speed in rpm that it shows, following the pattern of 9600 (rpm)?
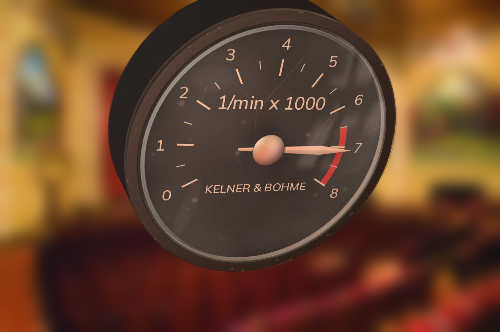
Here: 7000 (rpm)
